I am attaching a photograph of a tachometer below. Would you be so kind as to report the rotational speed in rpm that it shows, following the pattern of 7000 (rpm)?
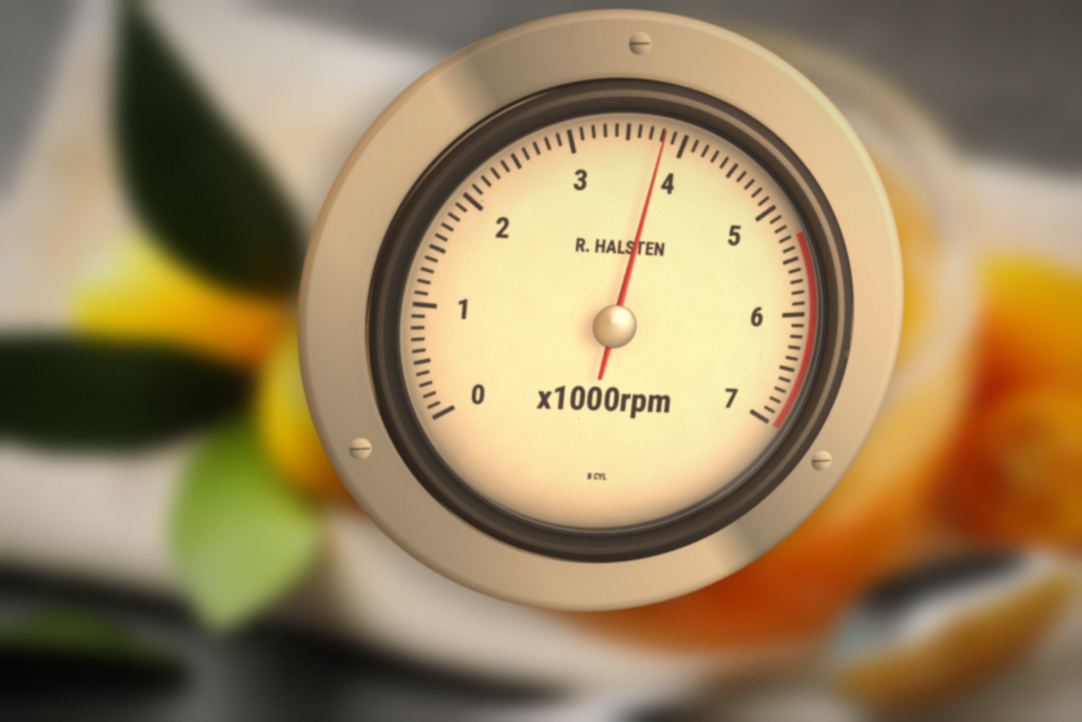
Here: 3800 (rpm)
